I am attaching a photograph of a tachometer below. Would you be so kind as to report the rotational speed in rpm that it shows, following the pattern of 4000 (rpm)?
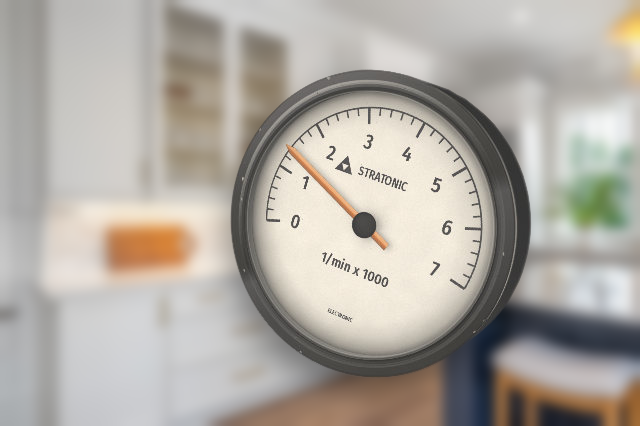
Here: 1400 (rpm)
